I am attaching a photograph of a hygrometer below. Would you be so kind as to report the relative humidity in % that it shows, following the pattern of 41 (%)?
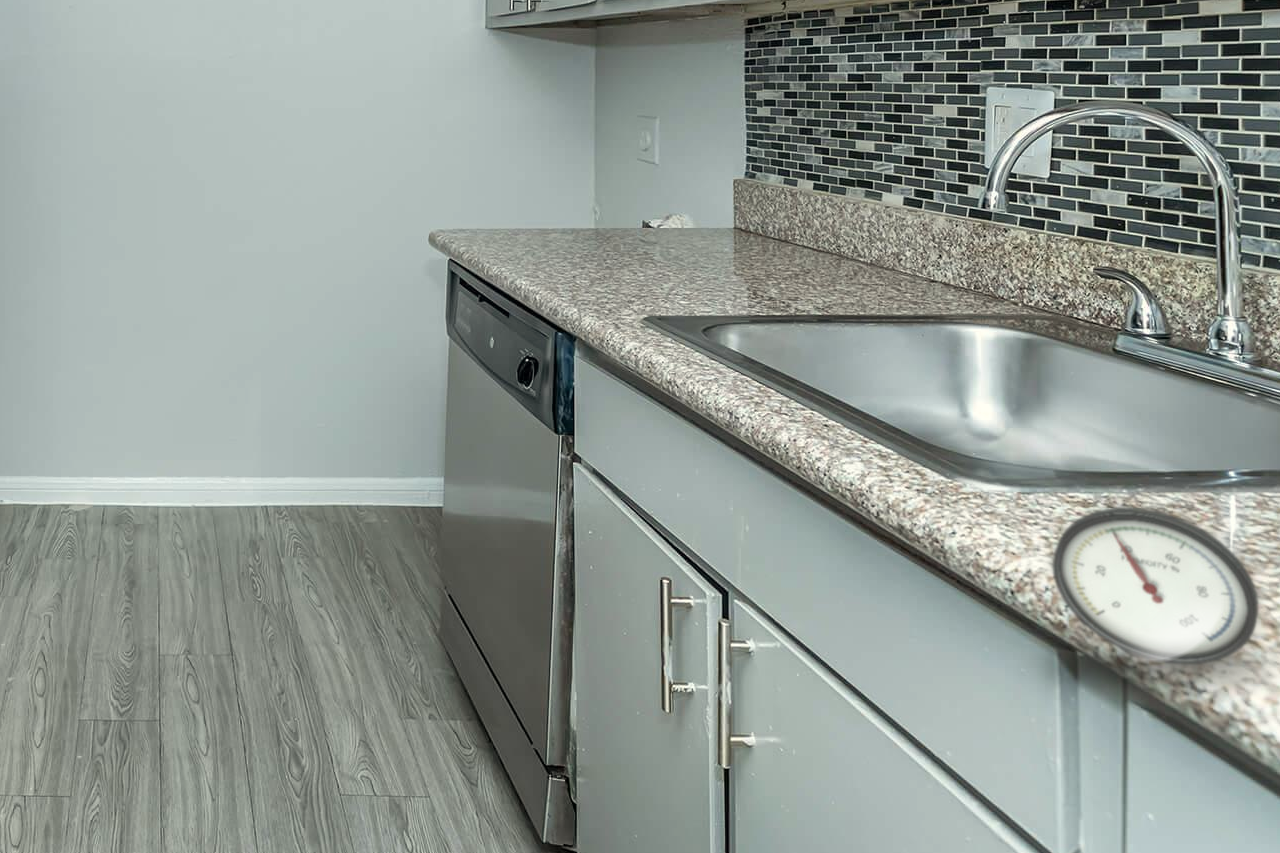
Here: 40 (%)
